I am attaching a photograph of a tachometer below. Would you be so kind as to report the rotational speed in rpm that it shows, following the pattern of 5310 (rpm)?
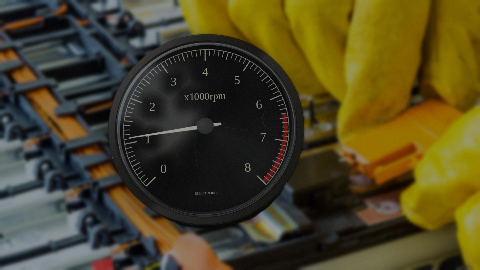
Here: 1100 (rpm)
